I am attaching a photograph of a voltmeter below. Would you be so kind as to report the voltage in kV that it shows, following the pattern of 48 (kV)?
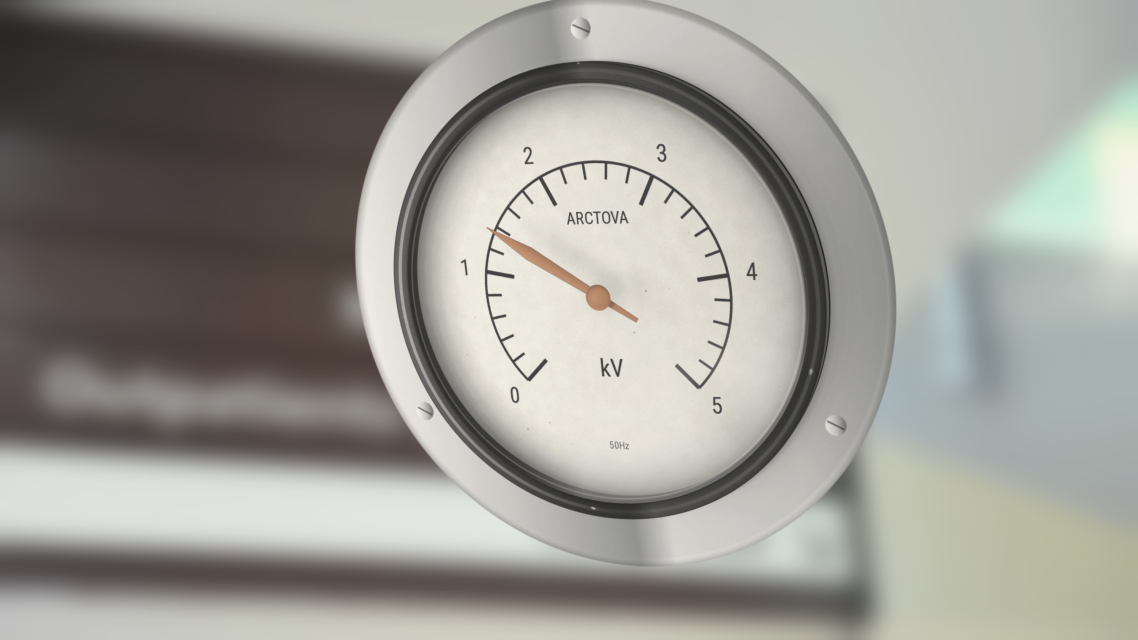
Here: 1.4 (kV)
